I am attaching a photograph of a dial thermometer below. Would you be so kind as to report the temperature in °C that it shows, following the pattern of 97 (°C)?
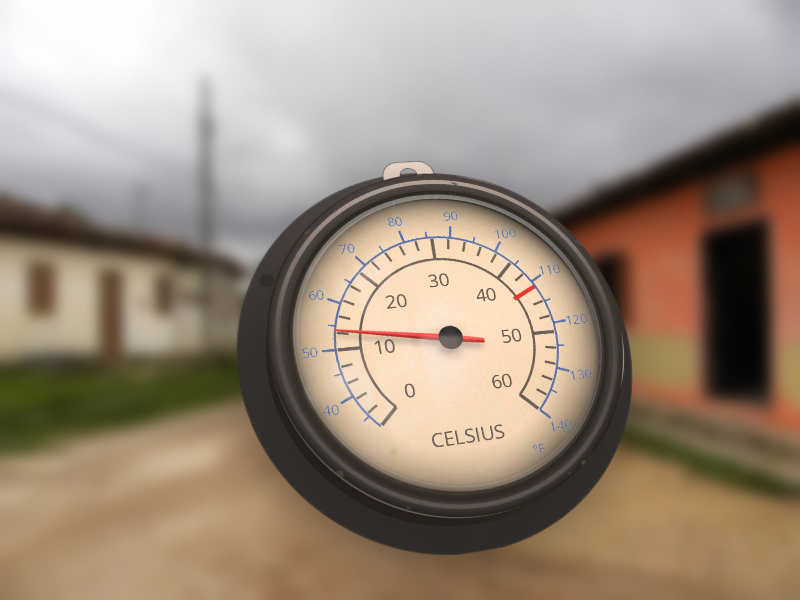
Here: 12 (°C)
